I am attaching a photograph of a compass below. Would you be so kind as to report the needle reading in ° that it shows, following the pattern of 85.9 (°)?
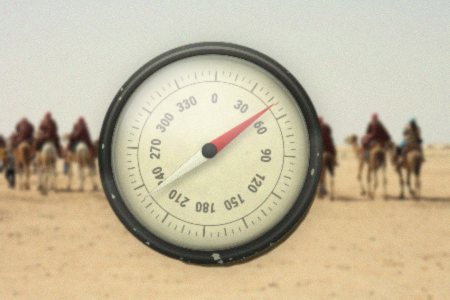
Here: 50 (°)
